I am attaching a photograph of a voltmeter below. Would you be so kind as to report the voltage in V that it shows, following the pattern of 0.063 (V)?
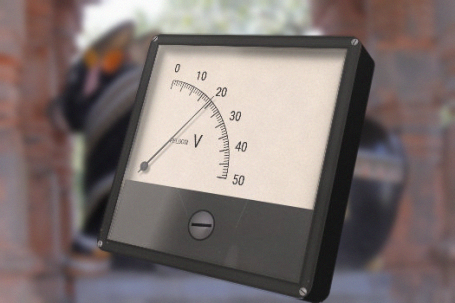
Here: 20 (V)
